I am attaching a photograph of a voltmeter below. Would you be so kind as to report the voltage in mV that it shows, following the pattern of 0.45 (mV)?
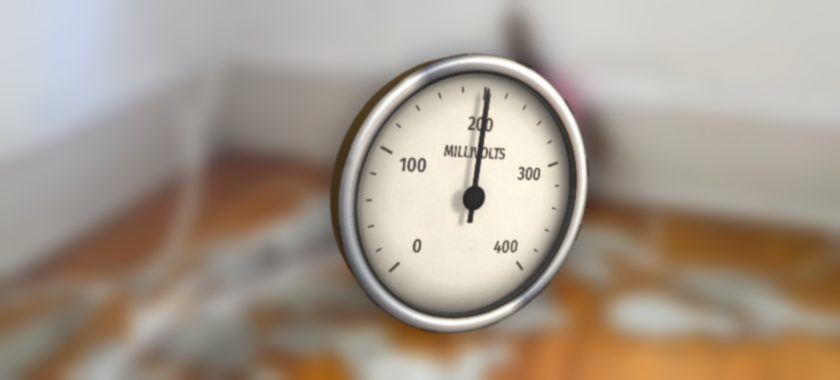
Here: 200 (mV)
